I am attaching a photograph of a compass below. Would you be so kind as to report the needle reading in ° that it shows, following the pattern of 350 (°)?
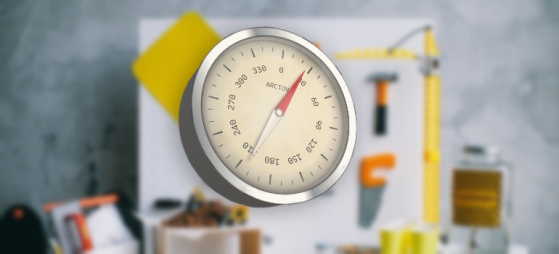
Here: 25 (°)
